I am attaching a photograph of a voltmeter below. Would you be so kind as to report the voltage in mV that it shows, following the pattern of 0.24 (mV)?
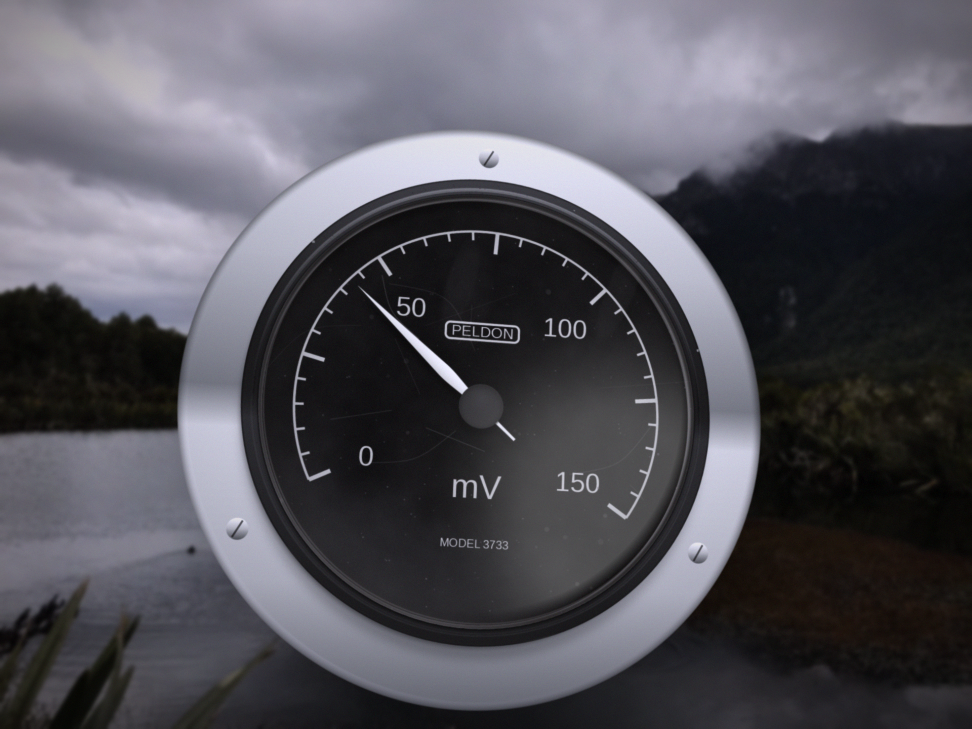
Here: 42.5 (mV)
